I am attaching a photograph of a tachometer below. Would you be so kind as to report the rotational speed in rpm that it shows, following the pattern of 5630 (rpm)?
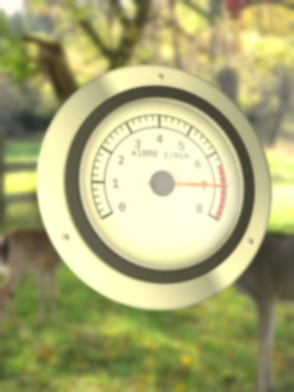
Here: 7000 (rpm)
